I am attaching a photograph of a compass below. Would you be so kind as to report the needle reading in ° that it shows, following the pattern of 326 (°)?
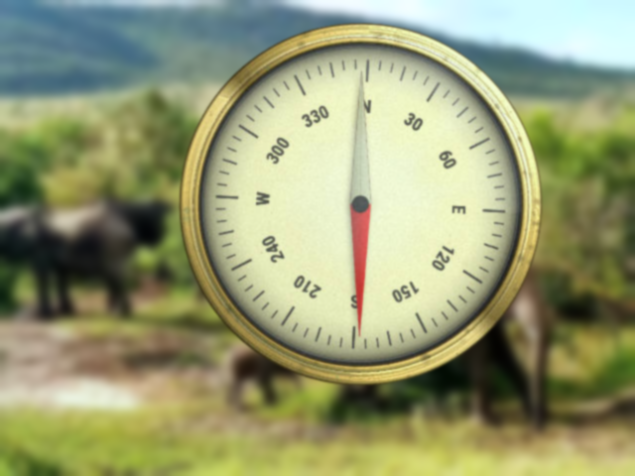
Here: 177.5 (°)
